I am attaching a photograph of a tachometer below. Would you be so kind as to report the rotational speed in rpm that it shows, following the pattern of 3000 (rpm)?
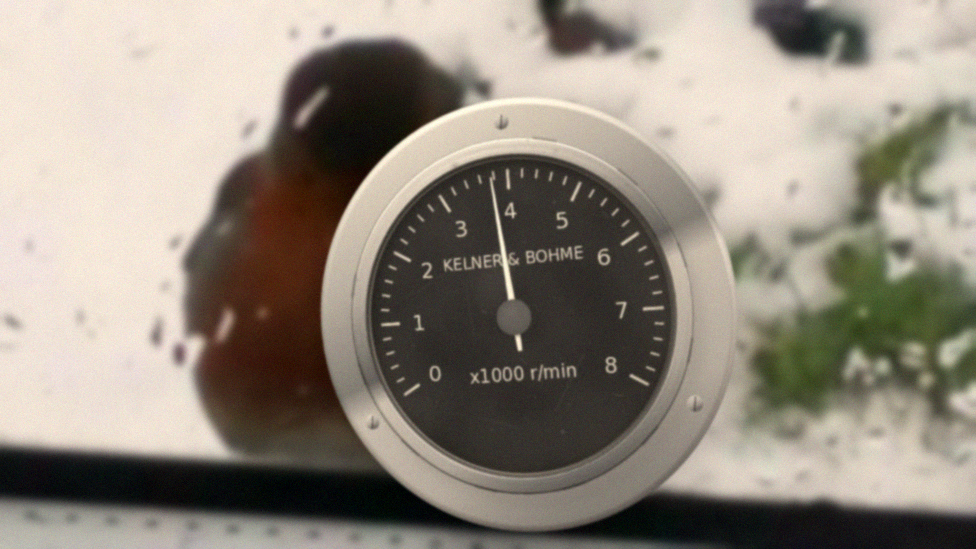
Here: 3800 (rpm)
